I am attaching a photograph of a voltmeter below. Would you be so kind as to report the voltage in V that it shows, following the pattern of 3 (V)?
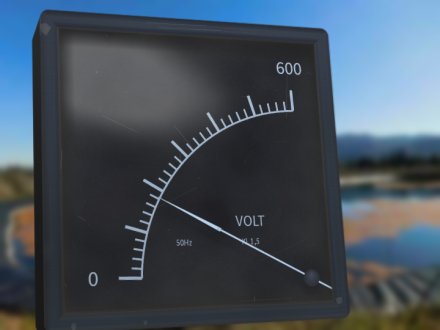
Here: 180 (V)
